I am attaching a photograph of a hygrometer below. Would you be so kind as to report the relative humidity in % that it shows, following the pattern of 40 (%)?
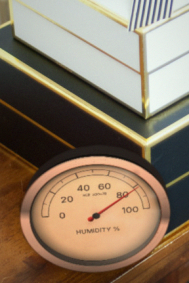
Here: 80 (%)
